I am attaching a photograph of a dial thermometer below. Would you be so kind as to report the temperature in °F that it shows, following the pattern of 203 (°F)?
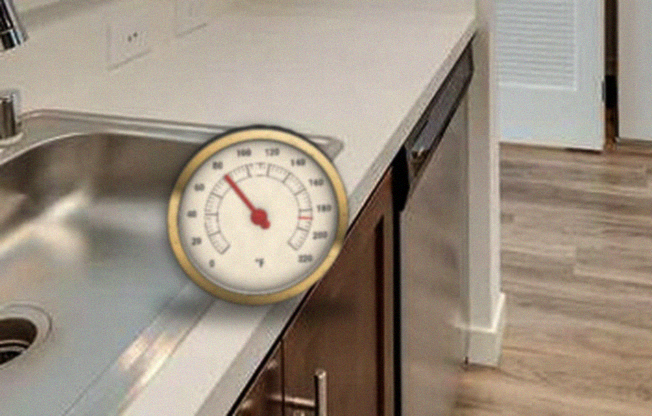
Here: 80 (°F)
